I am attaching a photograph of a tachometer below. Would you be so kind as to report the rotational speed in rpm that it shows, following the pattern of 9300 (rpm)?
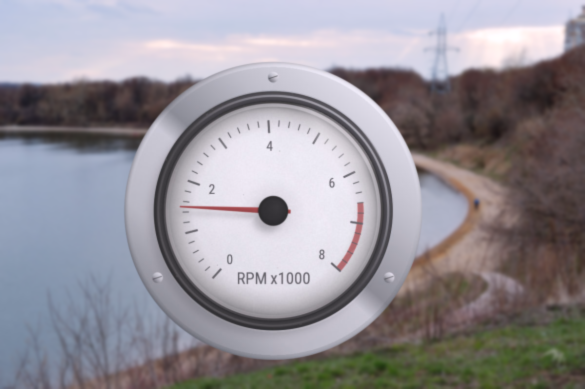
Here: 1500 (rpm)
